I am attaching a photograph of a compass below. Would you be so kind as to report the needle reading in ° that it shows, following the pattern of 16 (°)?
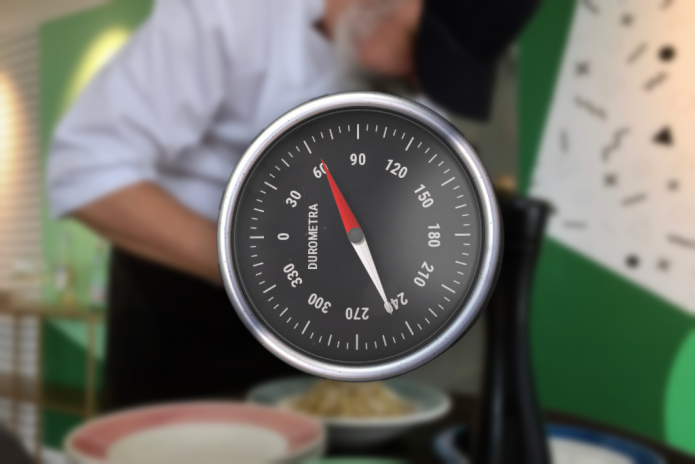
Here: 65 (°)
